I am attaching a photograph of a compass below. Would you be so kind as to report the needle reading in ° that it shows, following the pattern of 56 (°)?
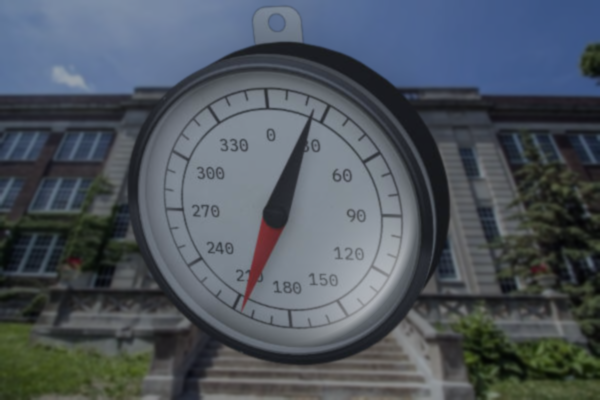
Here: 205 (°)
